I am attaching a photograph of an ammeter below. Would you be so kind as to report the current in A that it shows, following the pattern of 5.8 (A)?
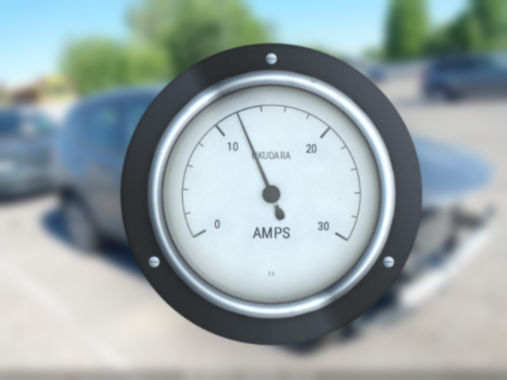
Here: 12 (A)
